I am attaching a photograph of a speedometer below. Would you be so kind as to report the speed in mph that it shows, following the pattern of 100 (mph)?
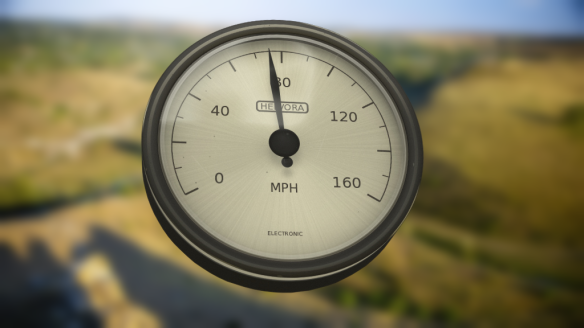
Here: 75 (mph)
